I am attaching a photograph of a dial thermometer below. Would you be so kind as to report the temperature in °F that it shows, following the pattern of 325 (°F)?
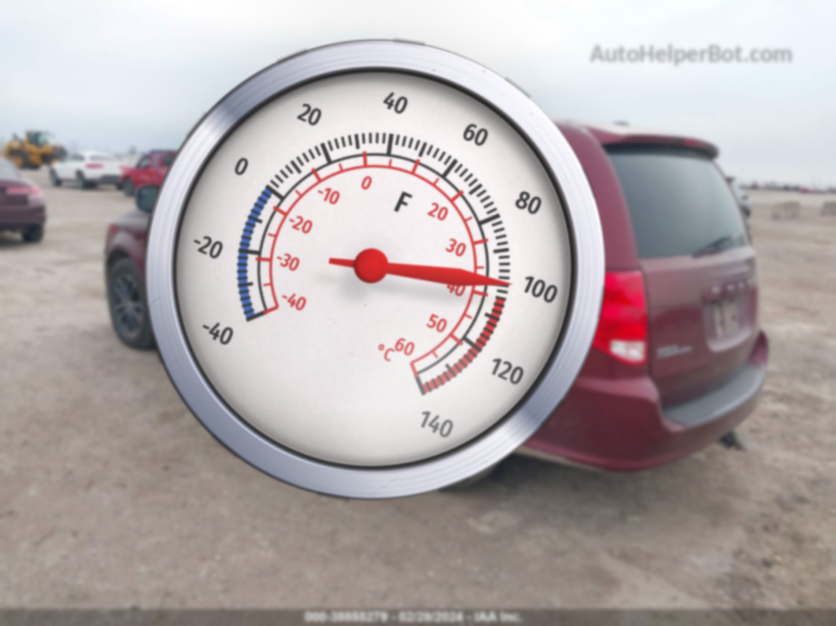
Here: 100 (°F)
